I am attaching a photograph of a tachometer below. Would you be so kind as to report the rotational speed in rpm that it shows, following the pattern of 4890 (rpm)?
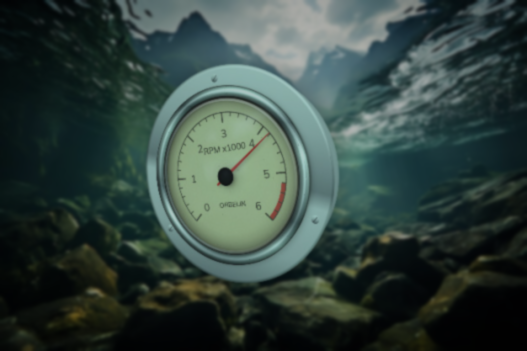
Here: 4200 (rpm)
